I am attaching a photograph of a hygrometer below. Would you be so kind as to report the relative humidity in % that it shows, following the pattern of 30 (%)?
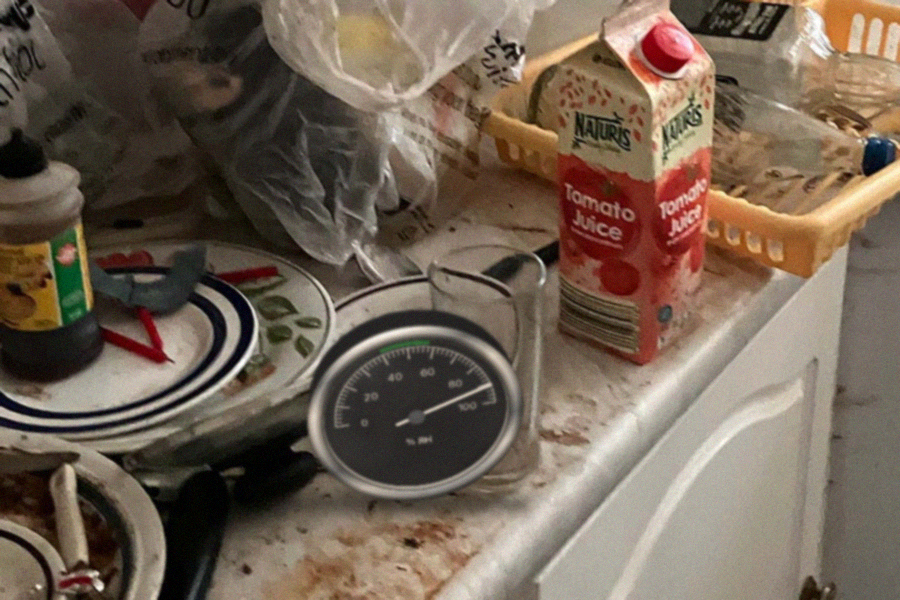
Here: 90 (%)
